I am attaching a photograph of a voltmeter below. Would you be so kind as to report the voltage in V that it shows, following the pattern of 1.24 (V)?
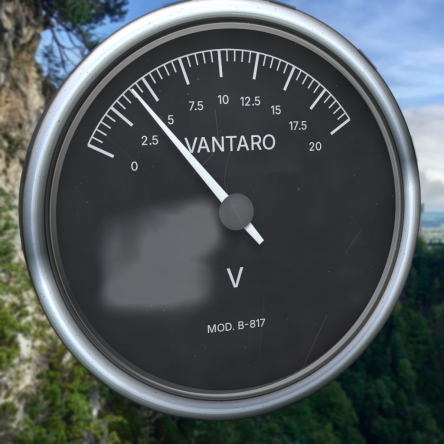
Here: 4 (V)
